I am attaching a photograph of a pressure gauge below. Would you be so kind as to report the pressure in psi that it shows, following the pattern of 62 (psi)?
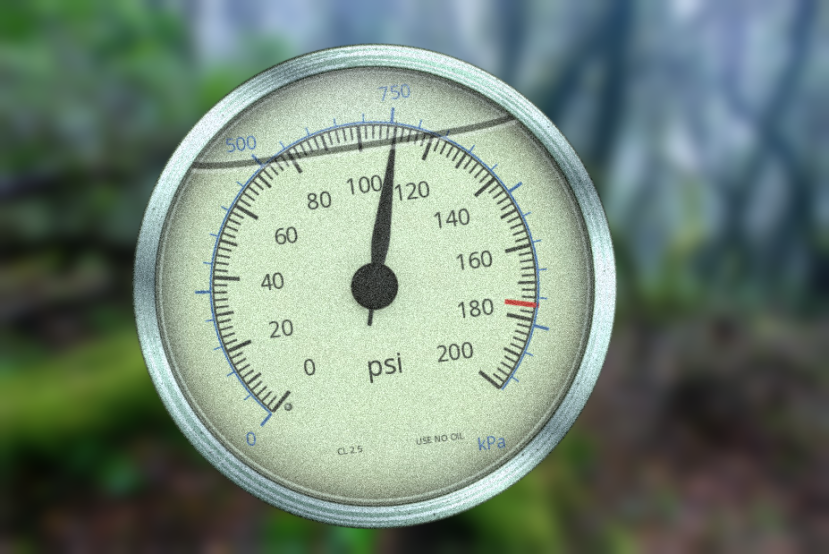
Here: 110 (psi)
